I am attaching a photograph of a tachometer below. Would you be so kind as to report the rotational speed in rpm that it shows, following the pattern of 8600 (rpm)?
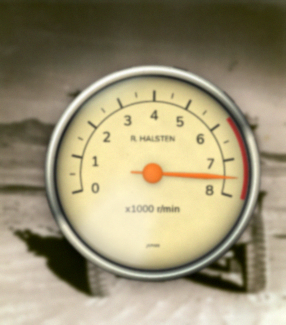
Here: 7500 (rpm)
